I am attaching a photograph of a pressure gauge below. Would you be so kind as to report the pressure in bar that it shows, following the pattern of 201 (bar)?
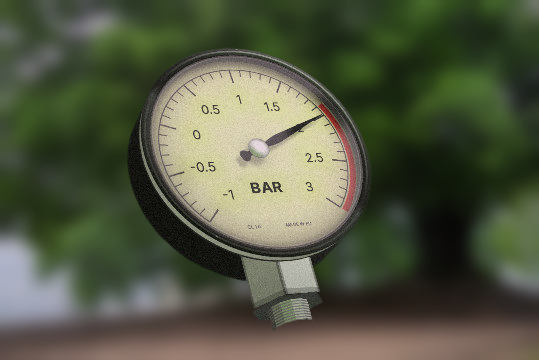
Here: 2 (bar)
